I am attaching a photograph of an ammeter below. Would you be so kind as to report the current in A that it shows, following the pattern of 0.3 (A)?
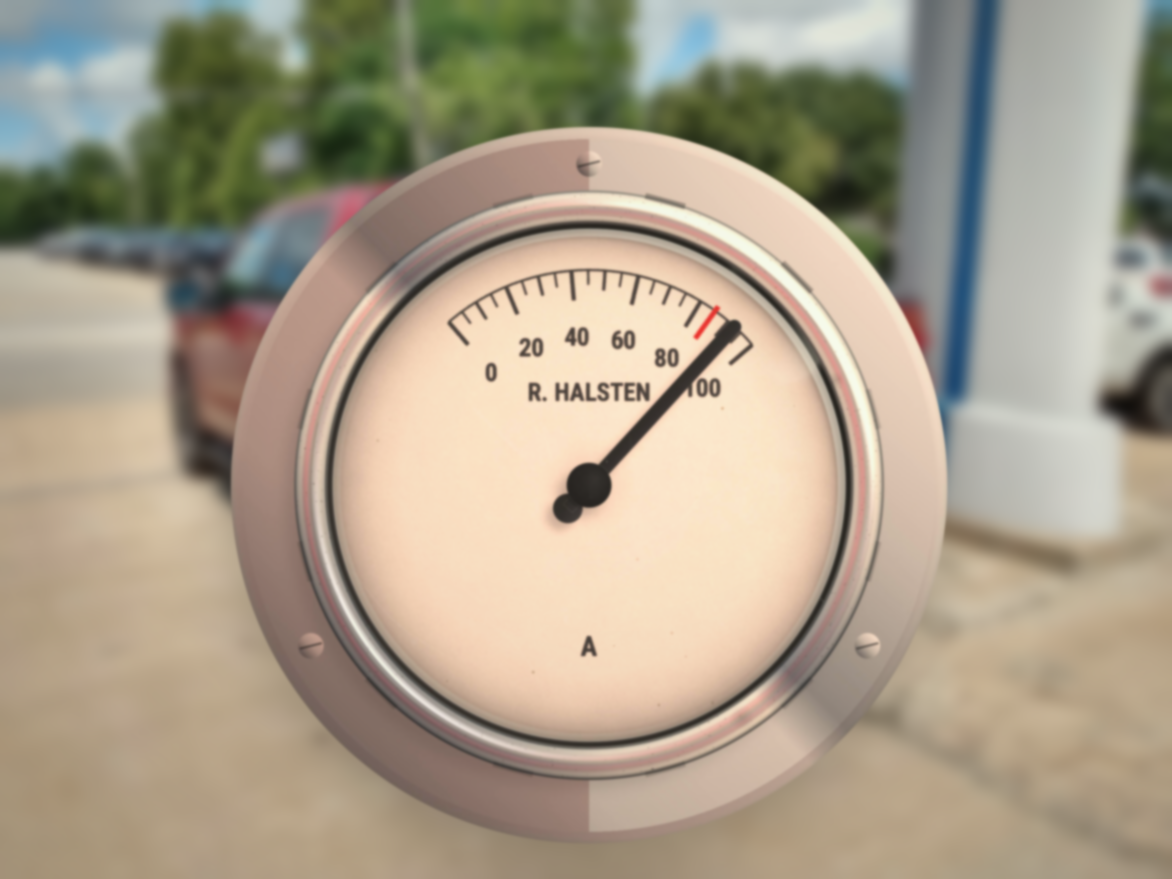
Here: 92.5 (A)
